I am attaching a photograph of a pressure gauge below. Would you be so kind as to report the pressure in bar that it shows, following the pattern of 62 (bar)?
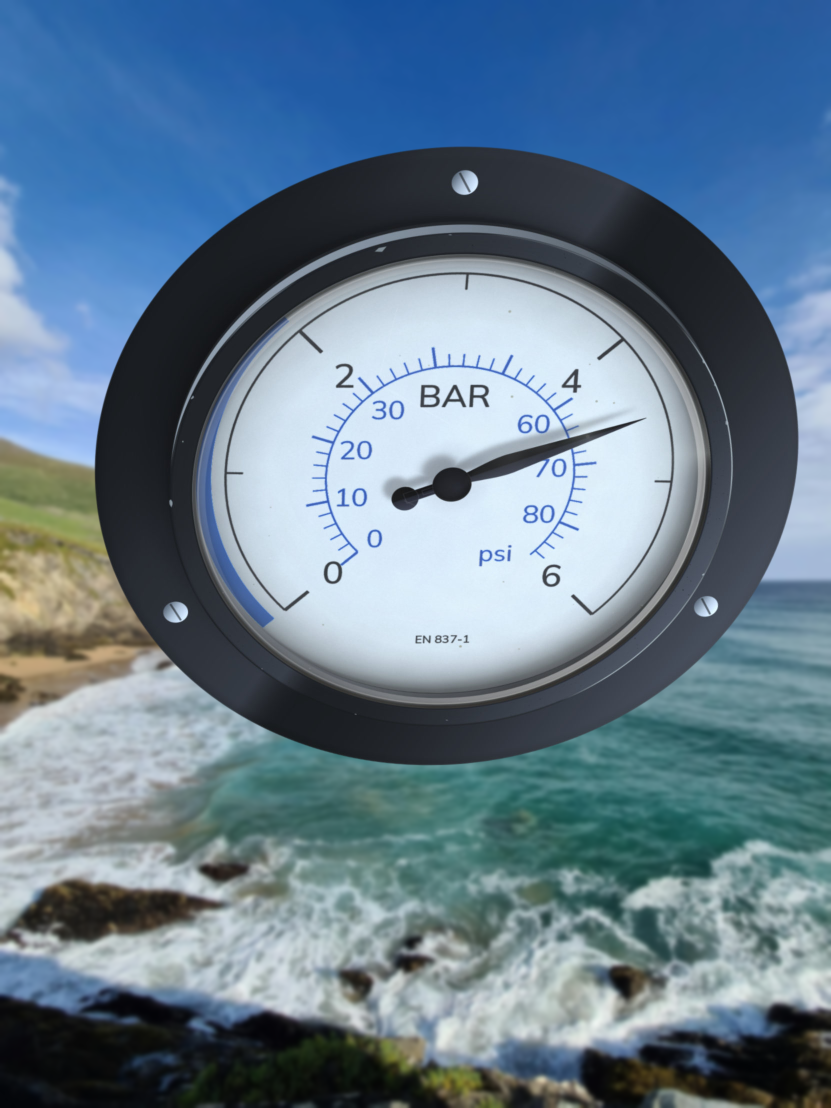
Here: 4.5 (bar)
